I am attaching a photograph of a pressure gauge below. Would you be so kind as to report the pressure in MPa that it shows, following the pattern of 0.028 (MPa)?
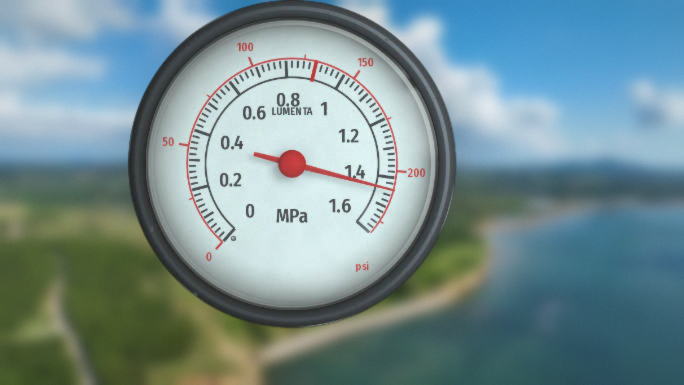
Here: 1.44 (MPa)
